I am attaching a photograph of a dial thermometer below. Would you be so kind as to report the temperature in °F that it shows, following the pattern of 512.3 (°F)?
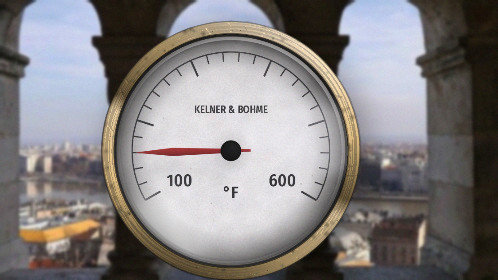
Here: 160 (°F)
